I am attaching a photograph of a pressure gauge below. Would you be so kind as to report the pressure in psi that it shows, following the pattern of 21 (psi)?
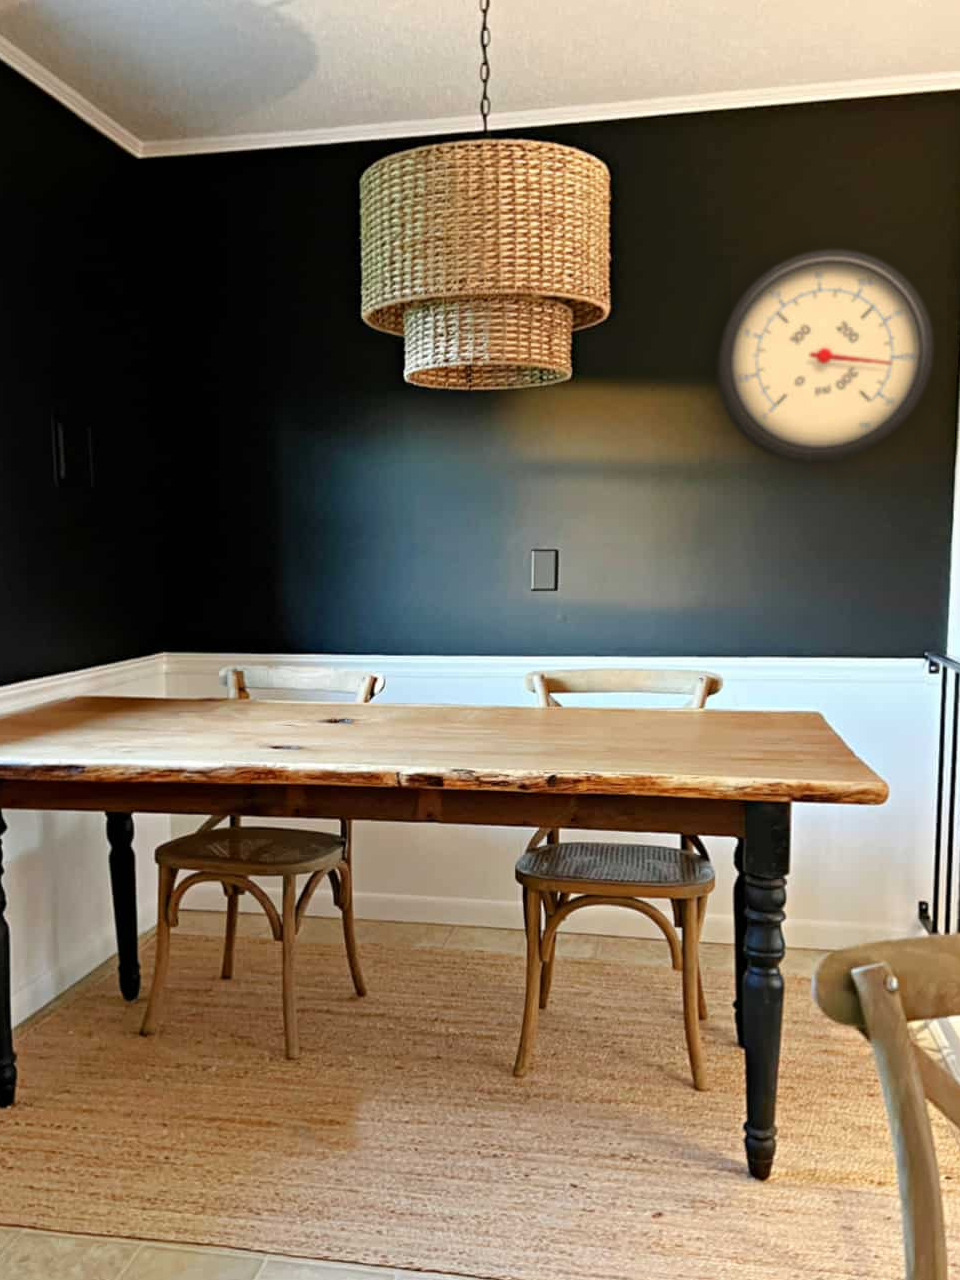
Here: 260 (psi)
